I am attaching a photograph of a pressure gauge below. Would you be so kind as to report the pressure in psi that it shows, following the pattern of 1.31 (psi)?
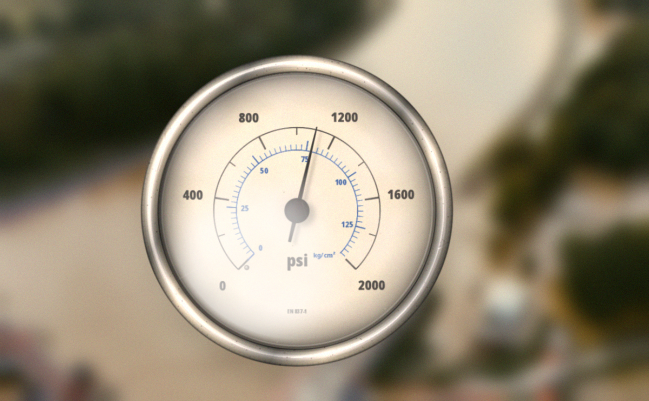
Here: 1100 (psi)
